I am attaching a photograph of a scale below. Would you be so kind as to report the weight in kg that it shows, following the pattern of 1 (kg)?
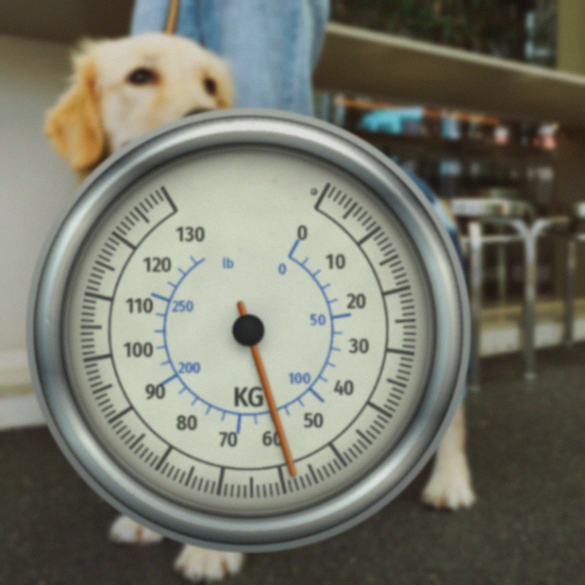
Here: 58 (kg)
